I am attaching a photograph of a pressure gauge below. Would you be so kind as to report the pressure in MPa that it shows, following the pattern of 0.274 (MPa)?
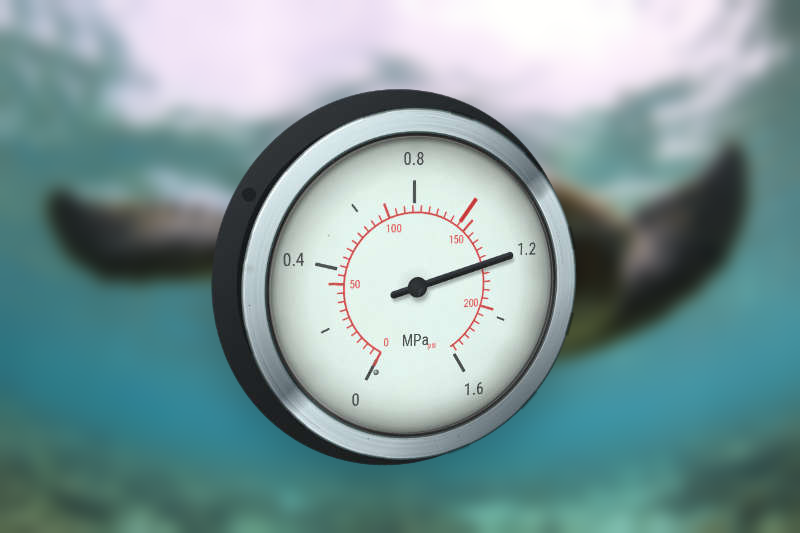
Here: 1.2 (MPa)
